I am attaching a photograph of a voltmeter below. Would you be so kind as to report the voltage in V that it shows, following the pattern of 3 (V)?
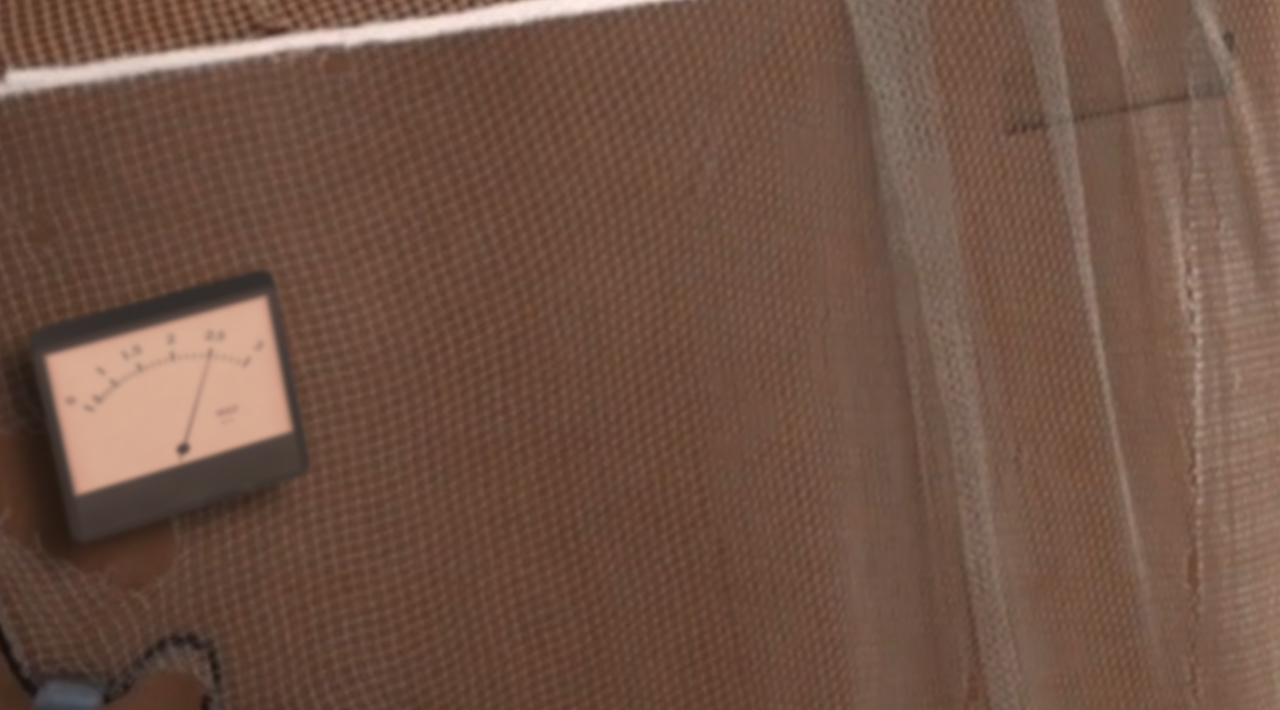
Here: 2.5 (V)
